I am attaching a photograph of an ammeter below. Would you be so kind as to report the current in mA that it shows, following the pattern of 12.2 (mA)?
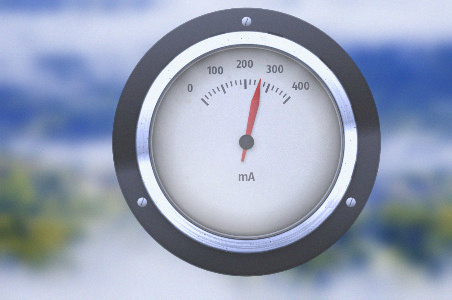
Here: 260 (mA)
